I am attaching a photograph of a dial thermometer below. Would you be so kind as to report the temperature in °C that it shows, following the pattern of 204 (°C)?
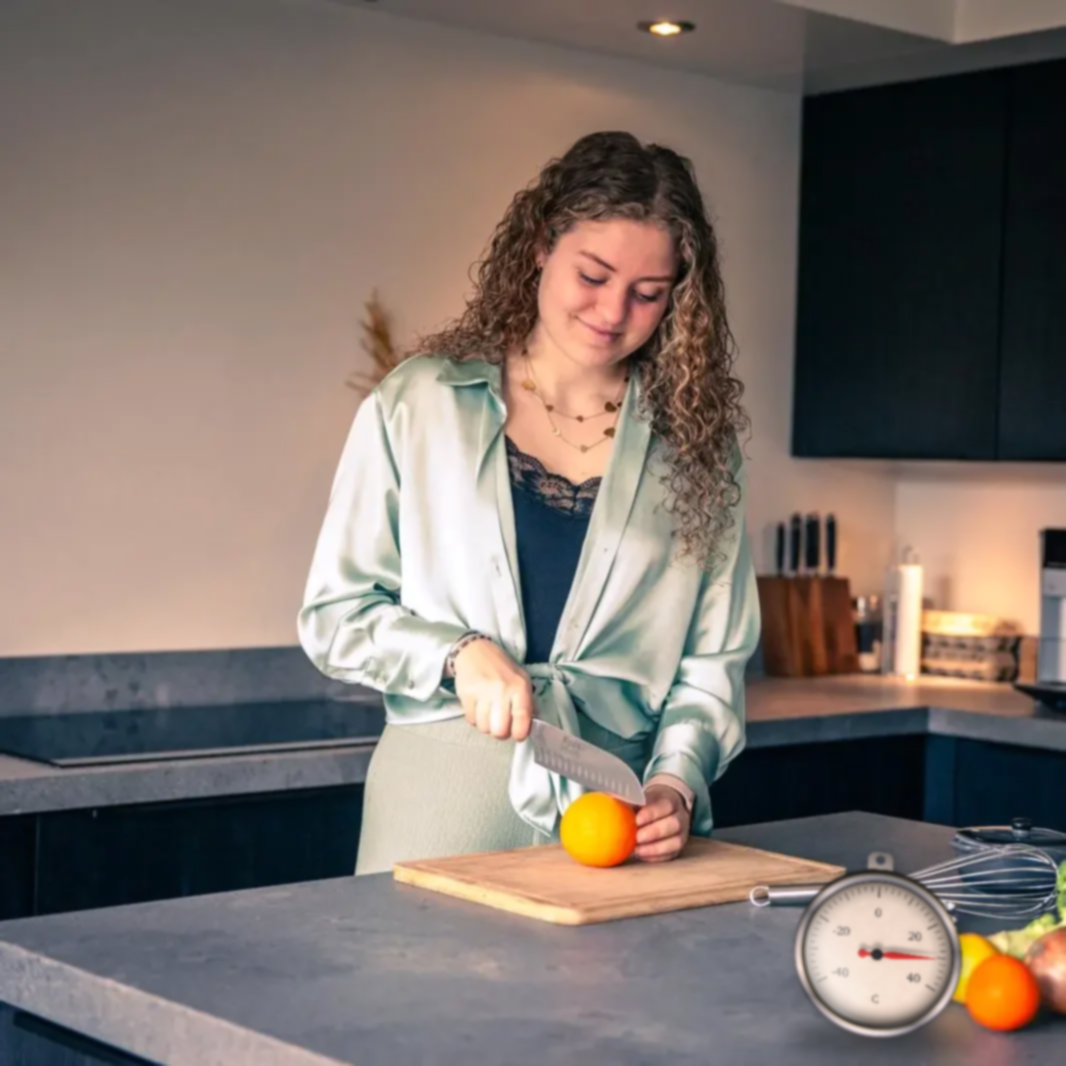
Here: 30 (°C)
